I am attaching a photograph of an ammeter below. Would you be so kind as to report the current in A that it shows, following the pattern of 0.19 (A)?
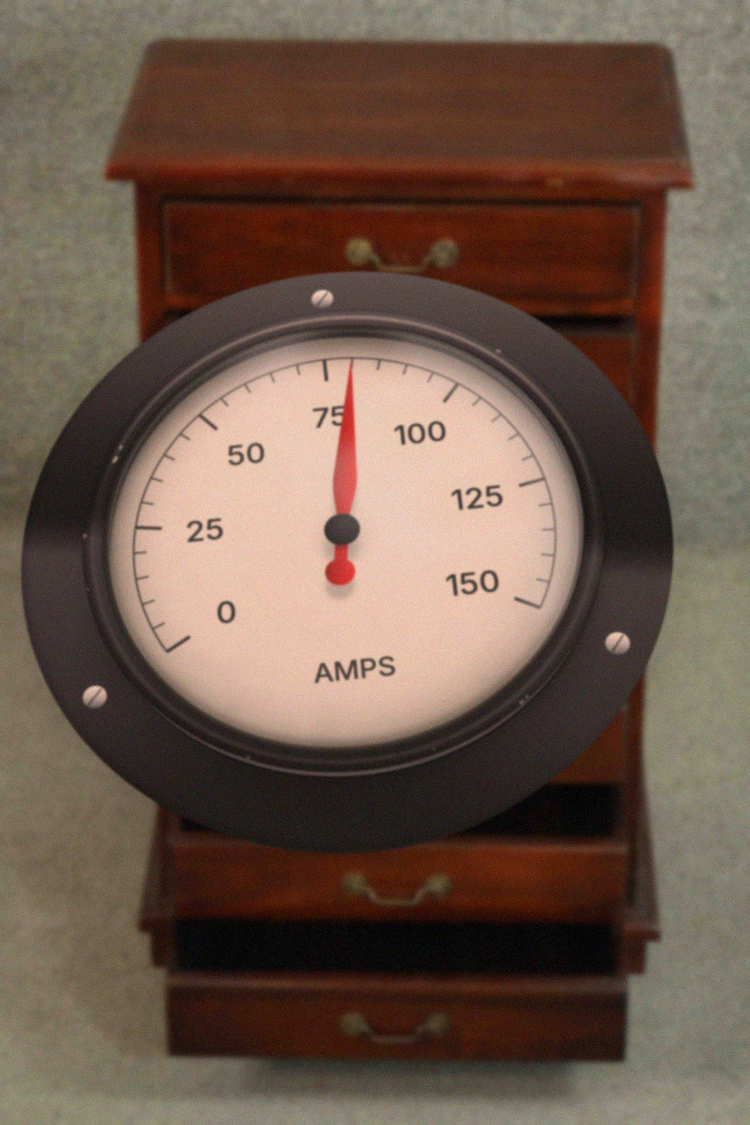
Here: 80 (A)
